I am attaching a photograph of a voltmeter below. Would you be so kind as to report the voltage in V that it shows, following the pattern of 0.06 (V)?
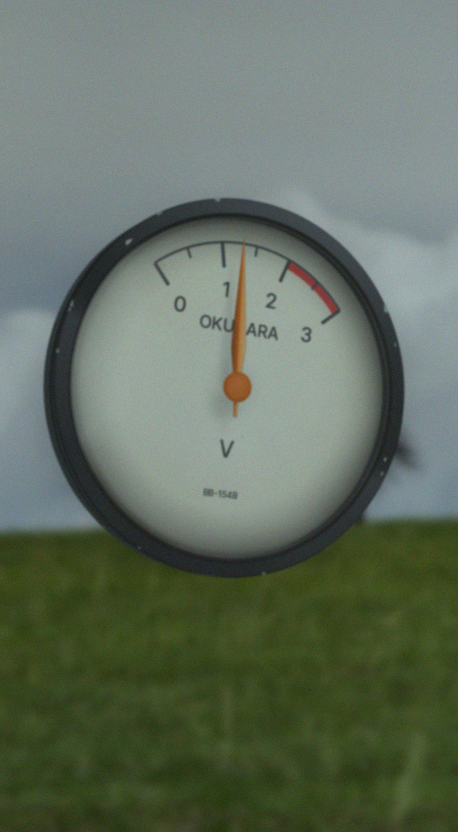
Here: 1.25 (V)
